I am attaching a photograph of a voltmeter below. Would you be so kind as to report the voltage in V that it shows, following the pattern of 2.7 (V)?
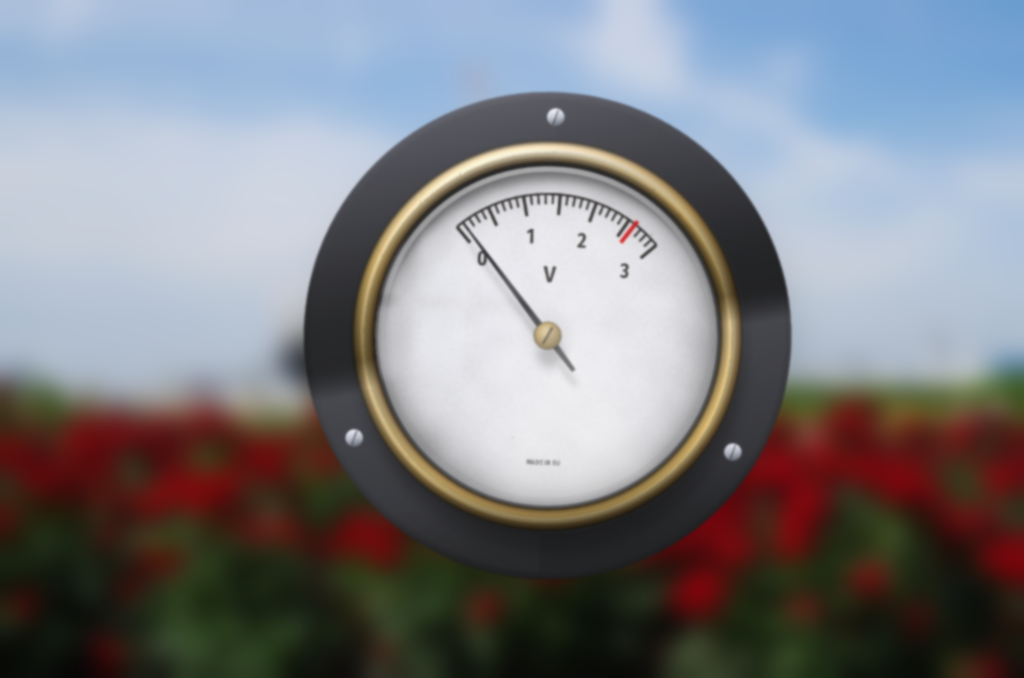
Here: 0.1 (V)
